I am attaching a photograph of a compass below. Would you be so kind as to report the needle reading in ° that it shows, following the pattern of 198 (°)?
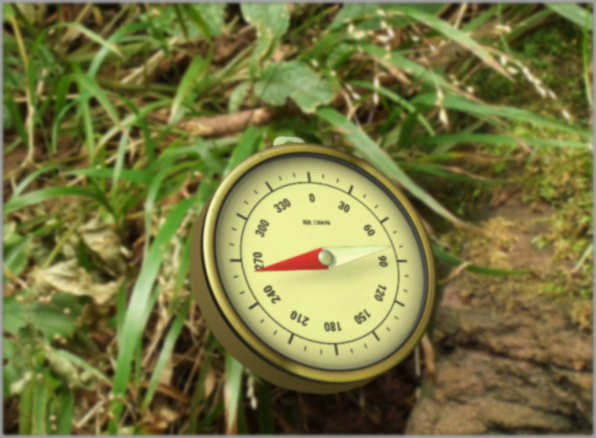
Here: 260 (°)
